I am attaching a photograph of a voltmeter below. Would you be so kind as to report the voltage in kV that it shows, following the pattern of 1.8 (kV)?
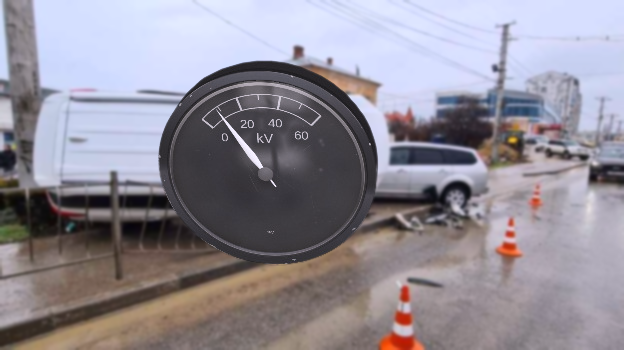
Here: 10 (kV)
